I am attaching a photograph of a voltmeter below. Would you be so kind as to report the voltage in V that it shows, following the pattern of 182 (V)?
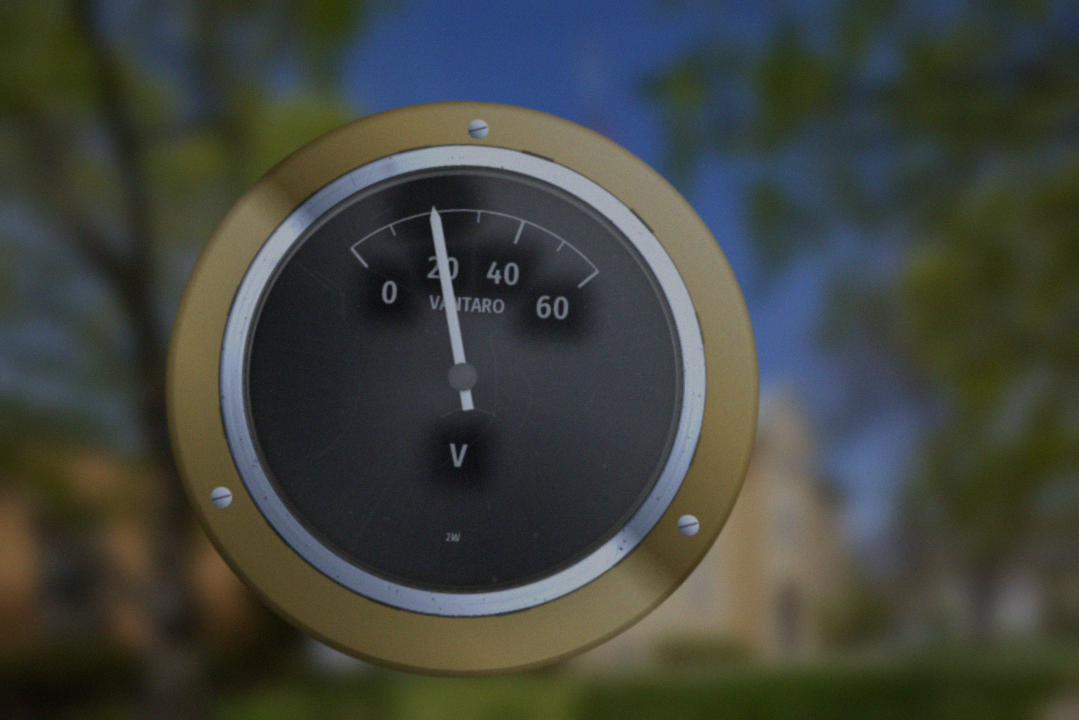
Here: 20 (V)
